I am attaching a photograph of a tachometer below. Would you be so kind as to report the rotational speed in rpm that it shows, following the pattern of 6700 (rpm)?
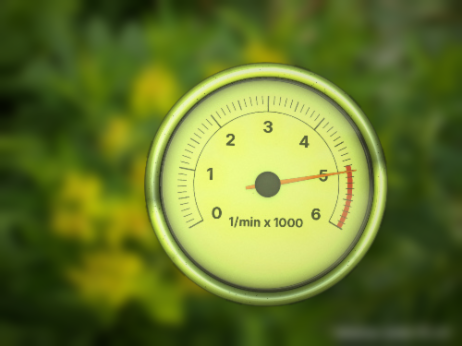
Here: 5000 (rpm)
